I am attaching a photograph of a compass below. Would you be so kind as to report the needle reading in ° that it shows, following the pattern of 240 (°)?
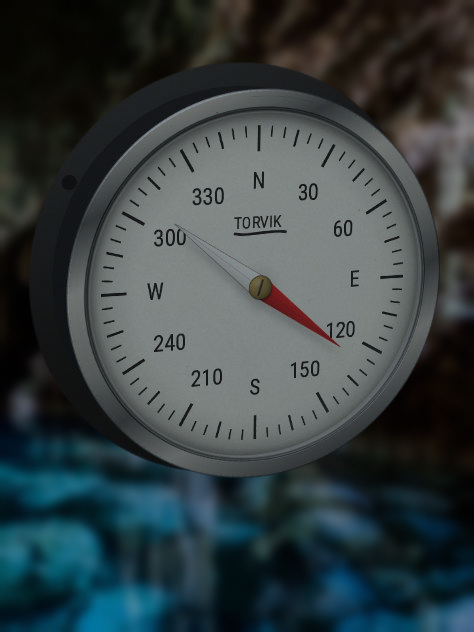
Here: 127.5 (°)
